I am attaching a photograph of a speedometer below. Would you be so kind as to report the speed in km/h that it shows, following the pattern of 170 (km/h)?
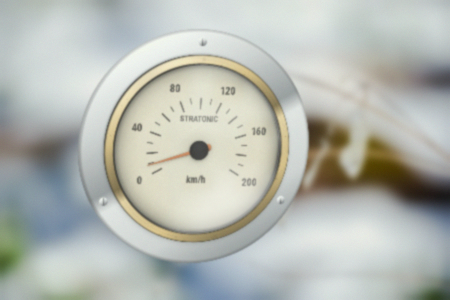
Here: 10 (km/h)
